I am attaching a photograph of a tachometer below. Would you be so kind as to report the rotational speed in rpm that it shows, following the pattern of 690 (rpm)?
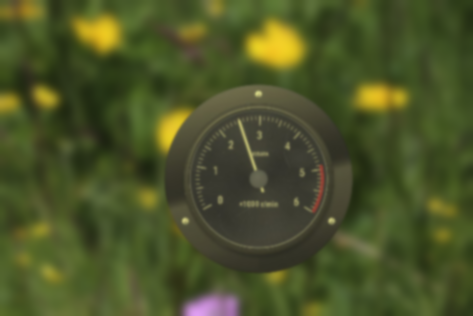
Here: 2500 (rpm)
